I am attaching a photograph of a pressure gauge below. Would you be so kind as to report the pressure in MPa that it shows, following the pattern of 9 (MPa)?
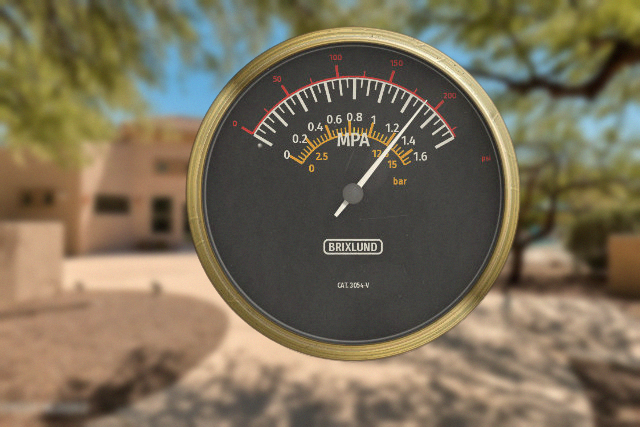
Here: 1.3 (MPa)
